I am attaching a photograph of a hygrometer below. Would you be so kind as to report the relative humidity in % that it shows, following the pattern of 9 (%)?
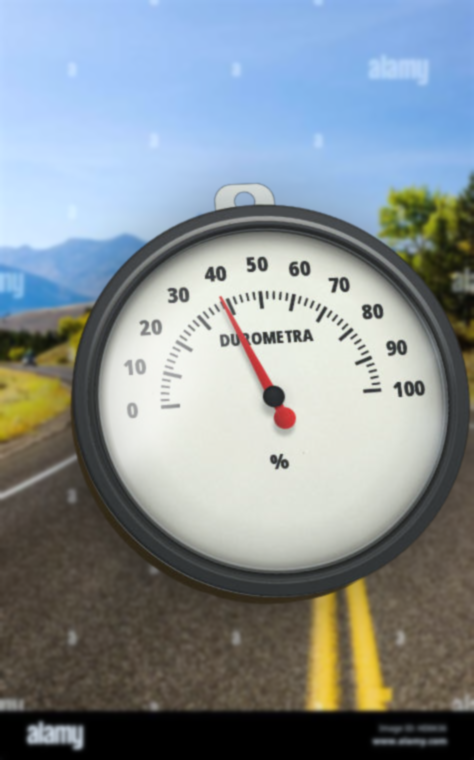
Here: 38 (%)
